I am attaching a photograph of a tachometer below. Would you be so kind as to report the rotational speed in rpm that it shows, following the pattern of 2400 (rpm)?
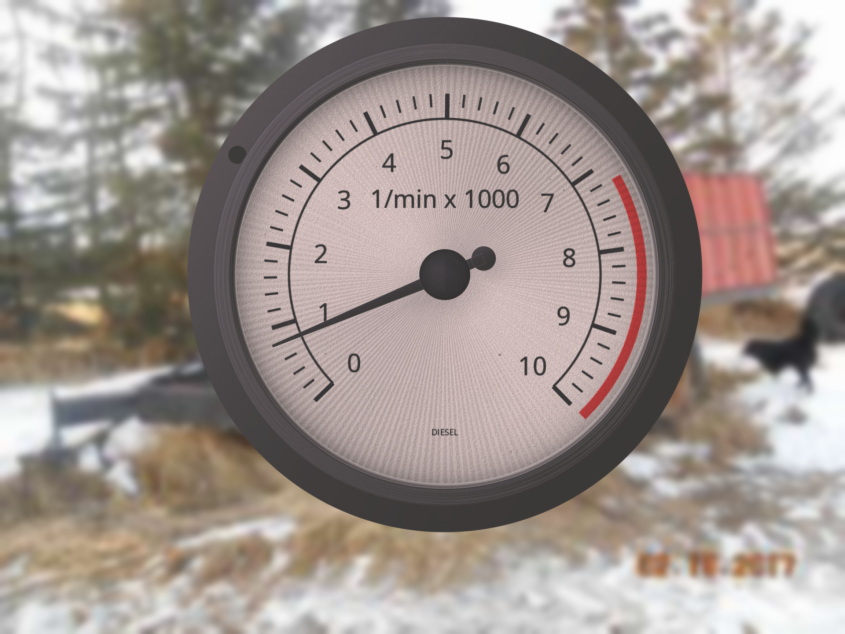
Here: 800 (rpm)
